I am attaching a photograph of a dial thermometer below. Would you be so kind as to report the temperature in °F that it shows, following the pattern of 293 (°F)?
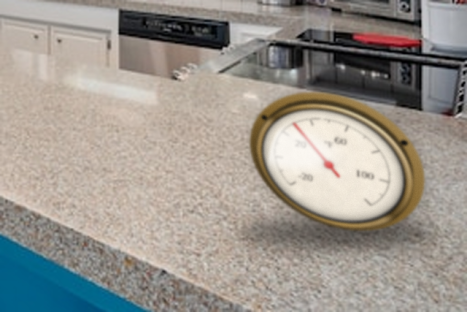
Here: 30 (°F)
